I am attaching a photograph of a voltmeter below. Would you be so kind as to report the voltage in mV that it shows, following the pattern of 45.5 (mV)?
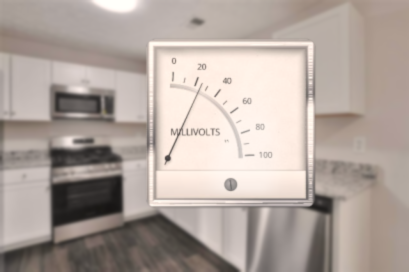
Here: 25 (mV)
